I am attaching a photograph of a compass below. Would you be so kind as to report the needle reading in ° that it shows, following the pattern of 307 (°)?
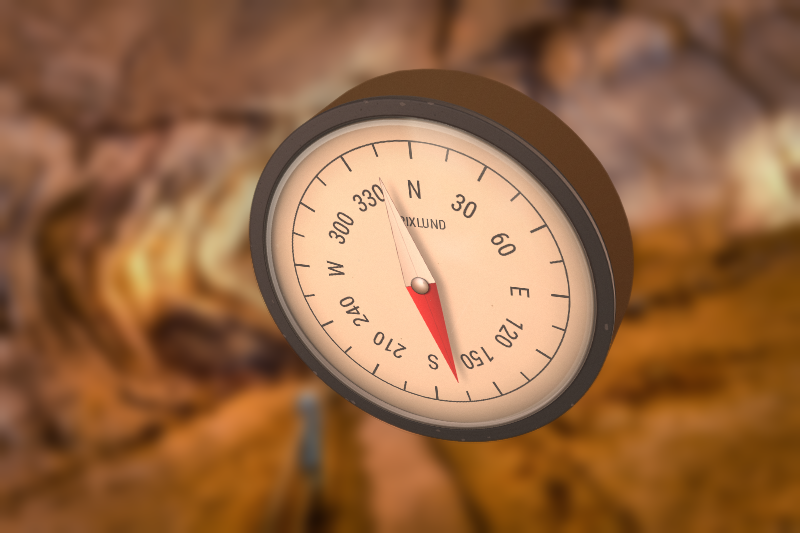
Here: 165 (°)
